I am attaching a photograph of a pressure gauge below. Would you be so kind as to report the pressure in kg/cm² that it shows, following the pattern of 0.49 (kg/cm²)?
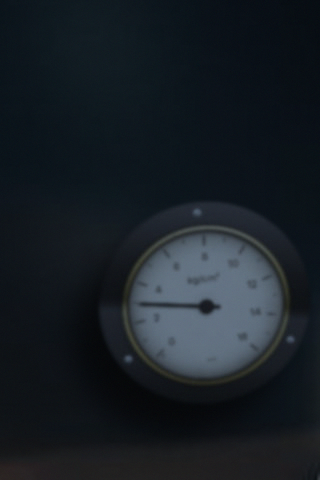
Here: 3 (kg/cm²)
